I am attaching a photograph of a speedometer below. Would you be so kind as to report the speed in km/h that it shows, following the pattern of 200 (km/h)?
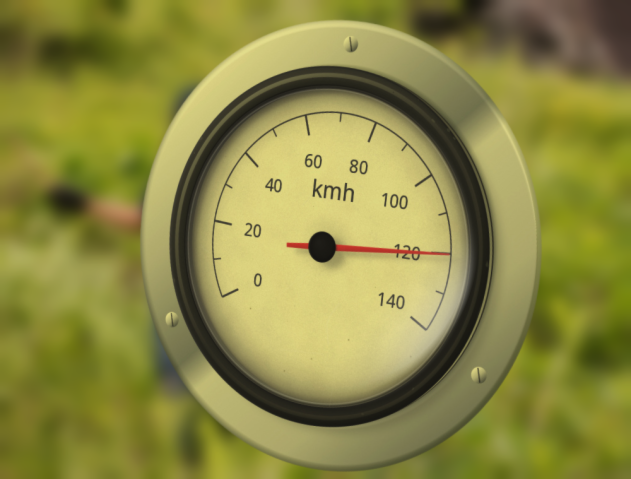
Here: 120 (km/h)
